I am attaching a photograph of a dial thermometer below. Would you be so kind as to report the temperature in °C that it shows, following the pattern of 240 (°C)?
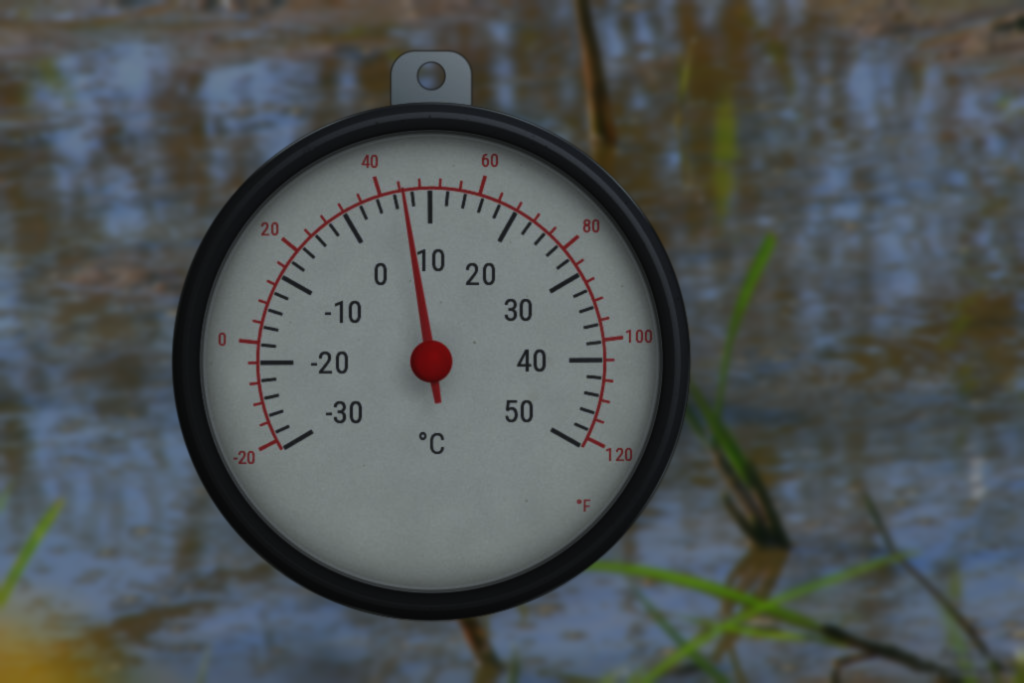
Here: 7 (°C)
